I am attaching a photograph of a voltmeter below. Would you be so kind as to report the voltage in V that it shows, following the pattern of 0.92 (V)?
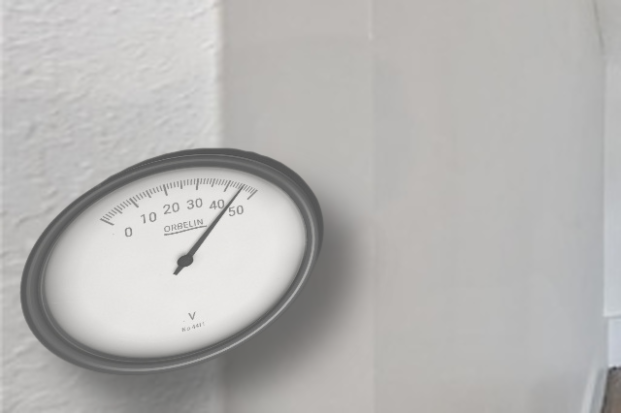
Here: 45 (V)
